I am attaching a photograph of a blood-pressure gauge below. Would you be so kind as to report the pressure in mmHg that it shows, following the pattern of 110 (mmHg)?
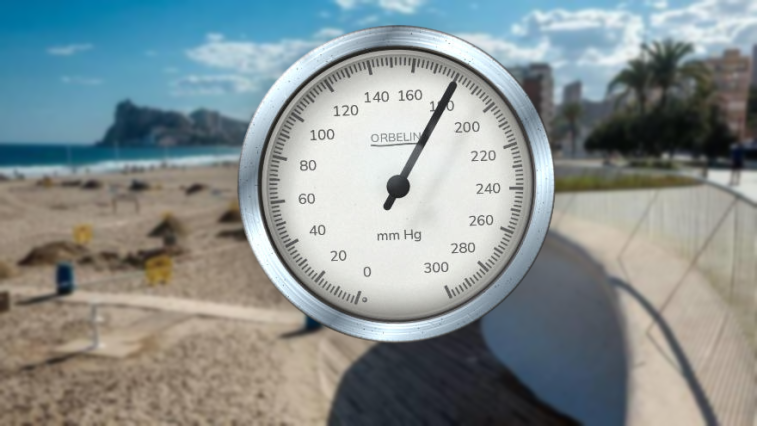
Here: 180 (mmHg)
